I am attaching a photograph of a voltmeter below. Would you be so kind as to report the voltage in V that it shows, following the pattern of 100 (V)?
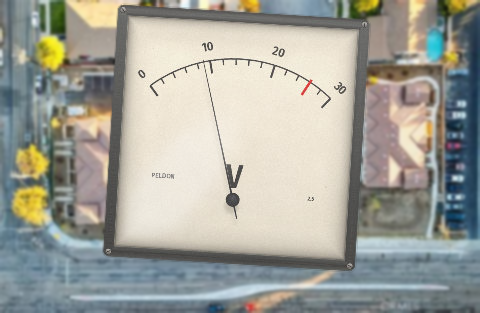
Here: 9 (V)
